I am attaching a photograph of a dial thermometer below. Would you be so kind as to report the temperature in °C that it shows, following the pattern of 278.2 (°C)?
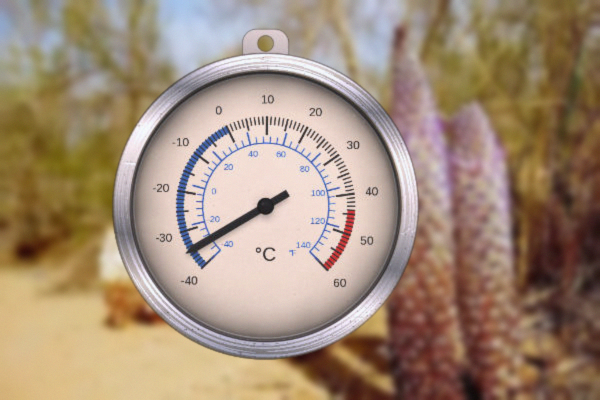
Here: -35 (°C)
